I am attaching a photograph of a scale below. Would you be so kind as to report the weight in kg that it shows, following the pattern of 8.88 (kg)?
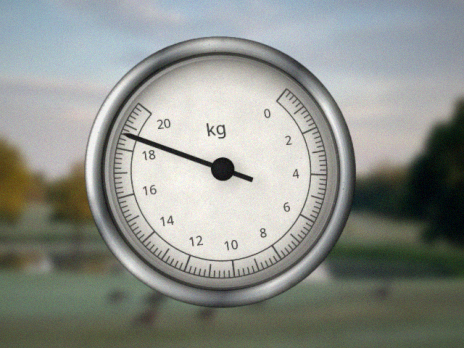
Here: 18.6 (kg)
